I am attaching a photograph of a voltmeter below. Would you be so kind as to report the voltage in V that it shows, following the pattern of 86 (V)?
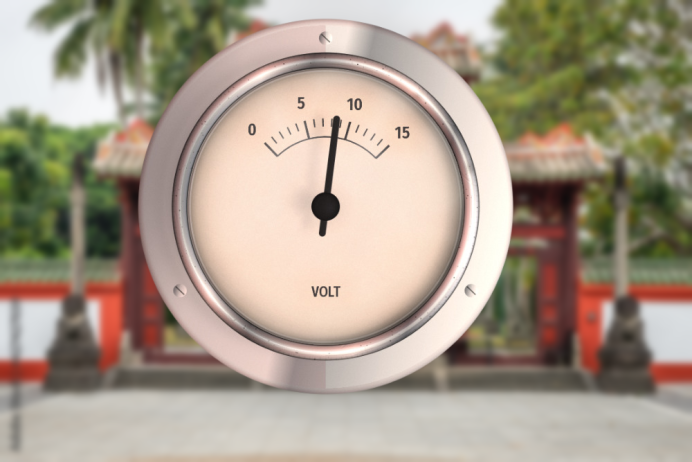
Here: 8.5 (V)
